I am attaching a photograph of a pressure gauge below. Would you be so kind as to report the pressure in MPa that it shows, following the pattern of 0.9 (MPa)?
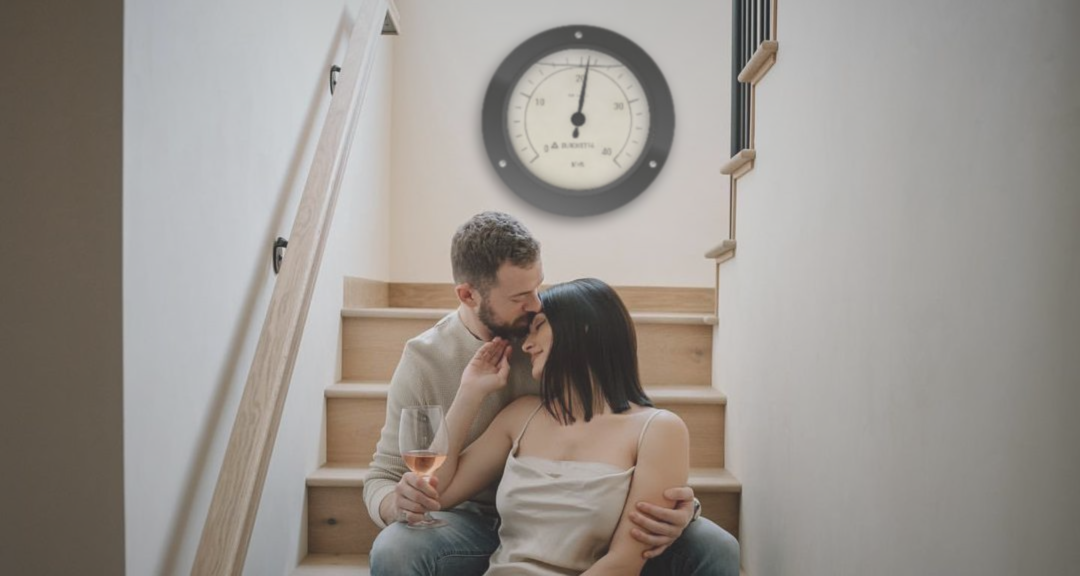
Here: 21 (MPa)
